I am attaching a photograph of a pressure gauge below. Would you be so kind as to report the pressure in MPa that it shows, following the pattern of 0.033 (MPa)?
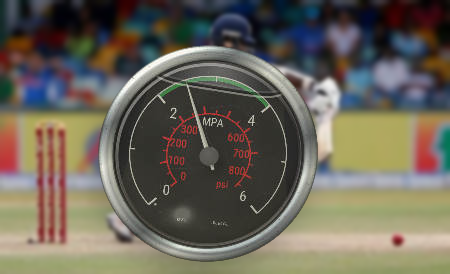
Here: 2.5 (MPa)
